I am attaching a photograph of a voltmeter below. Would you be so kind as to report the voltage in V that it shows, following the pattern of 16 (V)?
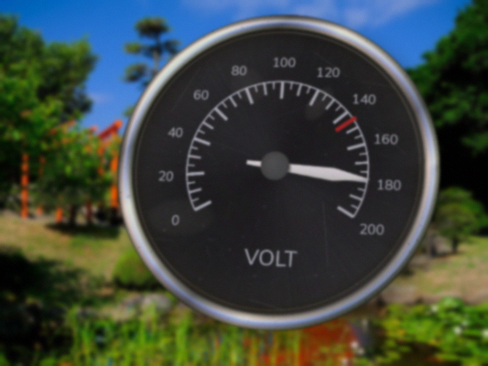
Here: 180 (V)
